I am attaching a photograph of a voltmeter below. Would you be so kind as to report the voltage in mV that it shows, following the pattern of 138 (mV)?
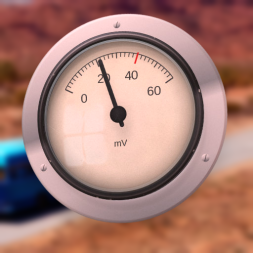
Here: 22 (mV)
